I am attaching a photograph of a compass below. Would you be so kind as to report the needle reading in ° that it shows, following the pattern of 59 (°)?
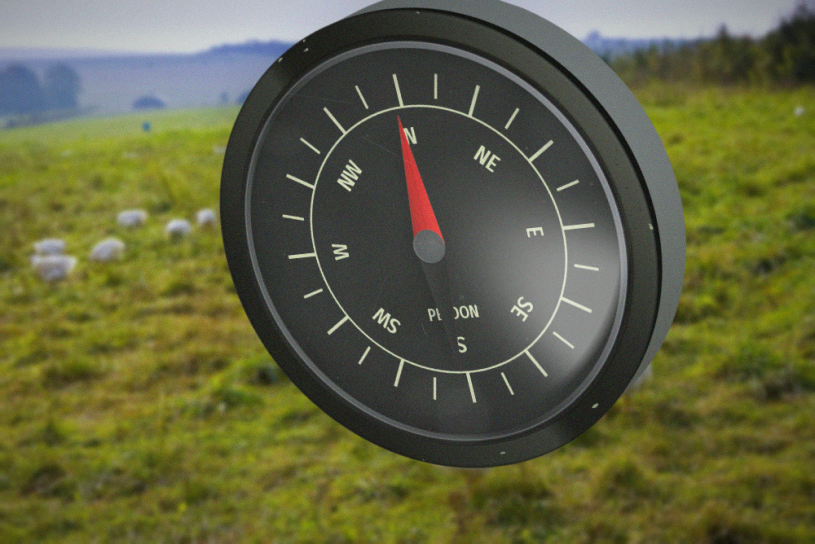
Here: 0 (°)
